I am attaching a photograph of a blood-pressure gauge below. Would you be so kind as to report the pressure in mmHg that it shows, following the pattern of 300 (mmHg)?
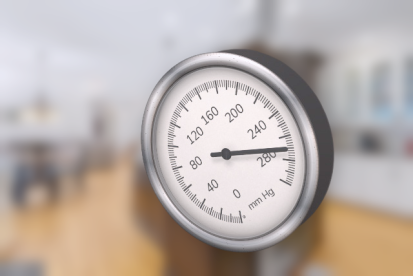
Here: 270 (mmHg)
